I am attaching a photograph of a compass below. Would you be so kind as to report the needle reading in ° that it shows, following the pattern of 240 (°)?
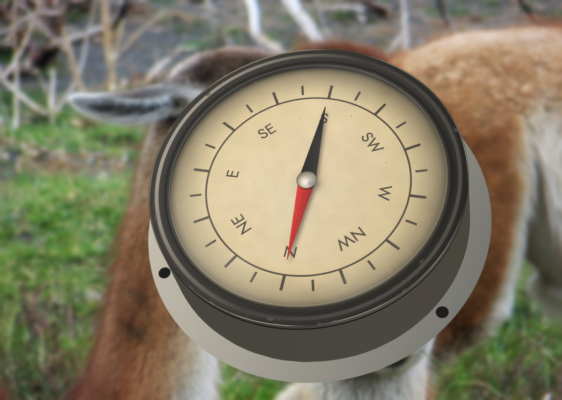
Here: 0 (°)
